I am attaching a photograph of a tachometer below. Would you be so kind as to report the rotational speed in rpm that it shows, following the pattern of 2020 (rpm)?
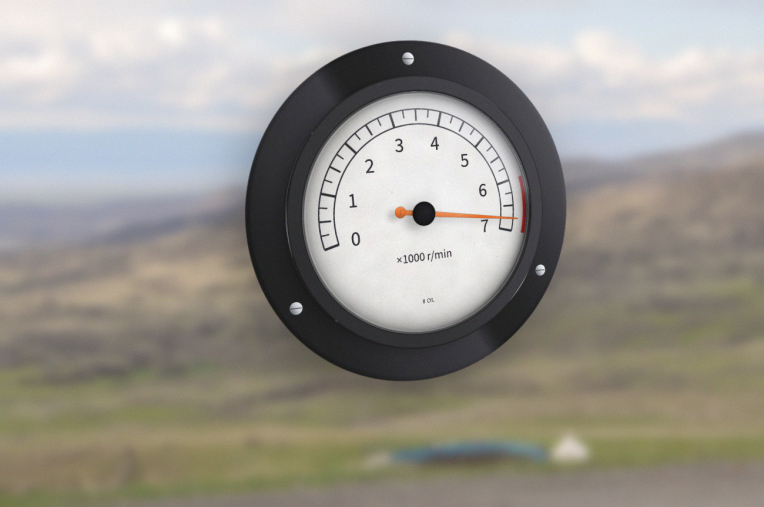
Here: 6750 (rpm)
